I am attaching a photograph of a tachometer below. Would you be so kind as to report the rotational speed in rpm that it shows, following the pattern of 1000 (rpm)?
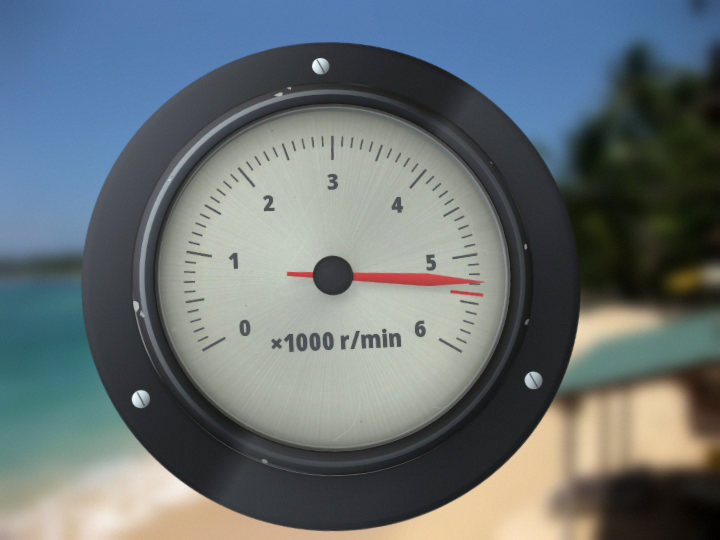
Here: 5300 (rpm)
